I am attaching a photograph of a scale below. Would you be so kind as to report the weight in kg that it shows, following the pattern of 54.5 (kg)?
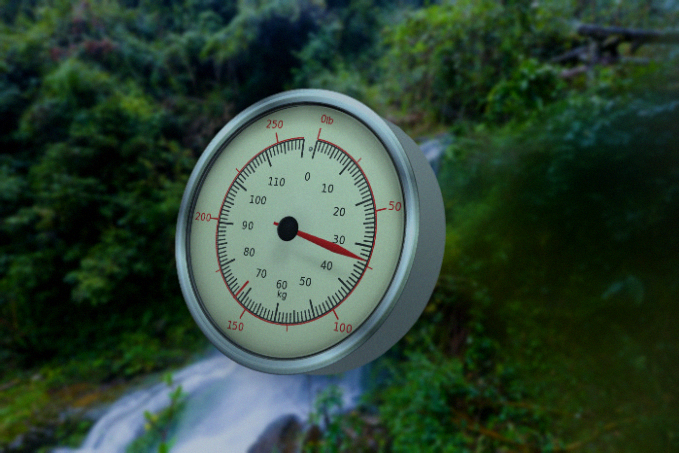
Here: 33 (kg)
